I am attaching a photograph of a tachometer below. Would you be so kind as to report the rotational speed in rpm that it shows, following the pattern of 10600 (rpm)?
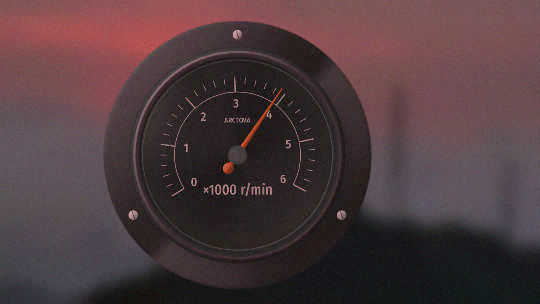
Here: 3900 (rpm)
